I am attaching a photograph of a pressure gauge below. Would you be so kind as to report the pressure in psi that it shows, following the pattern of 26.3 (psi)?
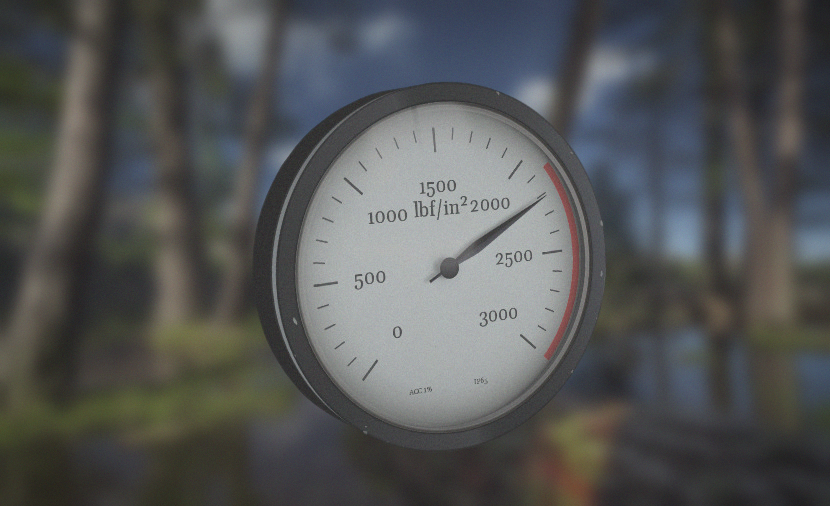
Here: 2200 (psi)
